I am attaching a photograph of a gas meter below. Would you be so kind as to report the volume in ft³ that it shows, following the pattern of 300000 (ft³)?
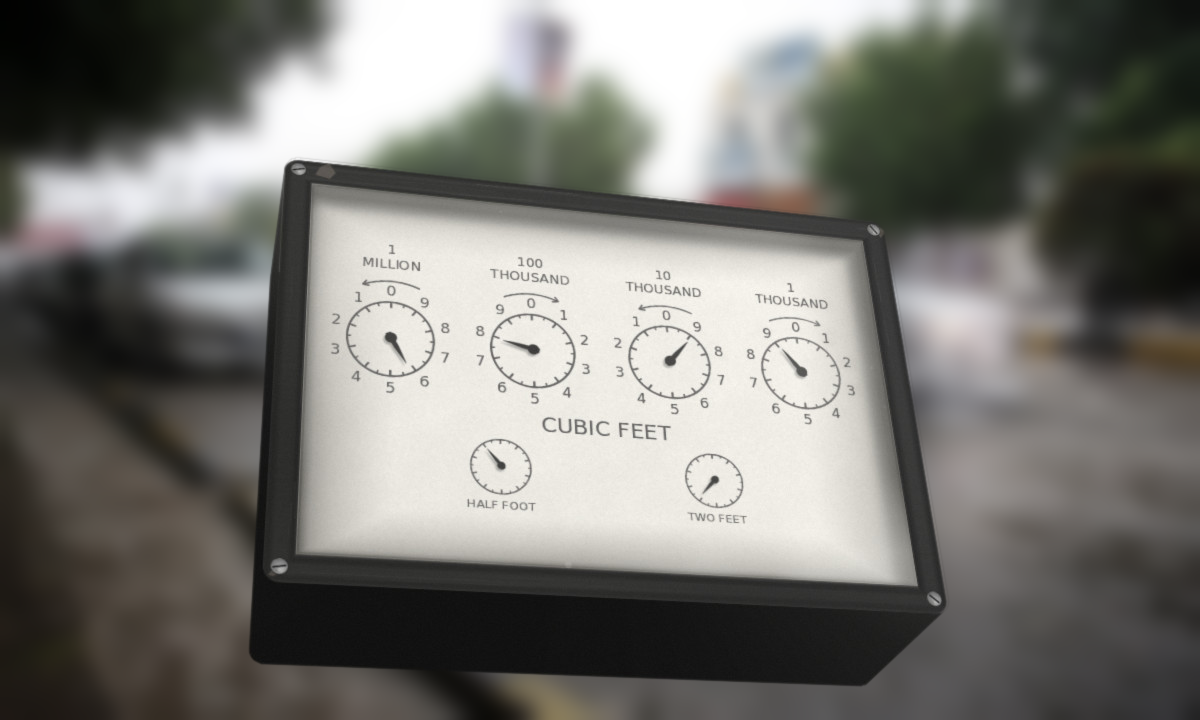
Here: 578900 (ft³)
